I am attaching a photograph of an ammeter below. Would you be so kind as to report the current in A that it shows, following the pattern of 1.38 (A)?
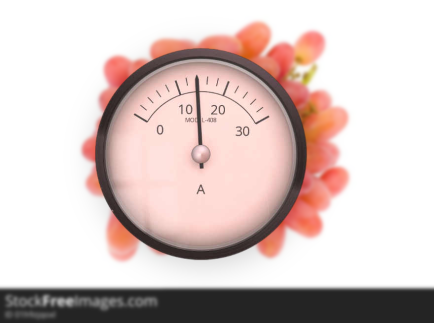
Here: 14 (A)
